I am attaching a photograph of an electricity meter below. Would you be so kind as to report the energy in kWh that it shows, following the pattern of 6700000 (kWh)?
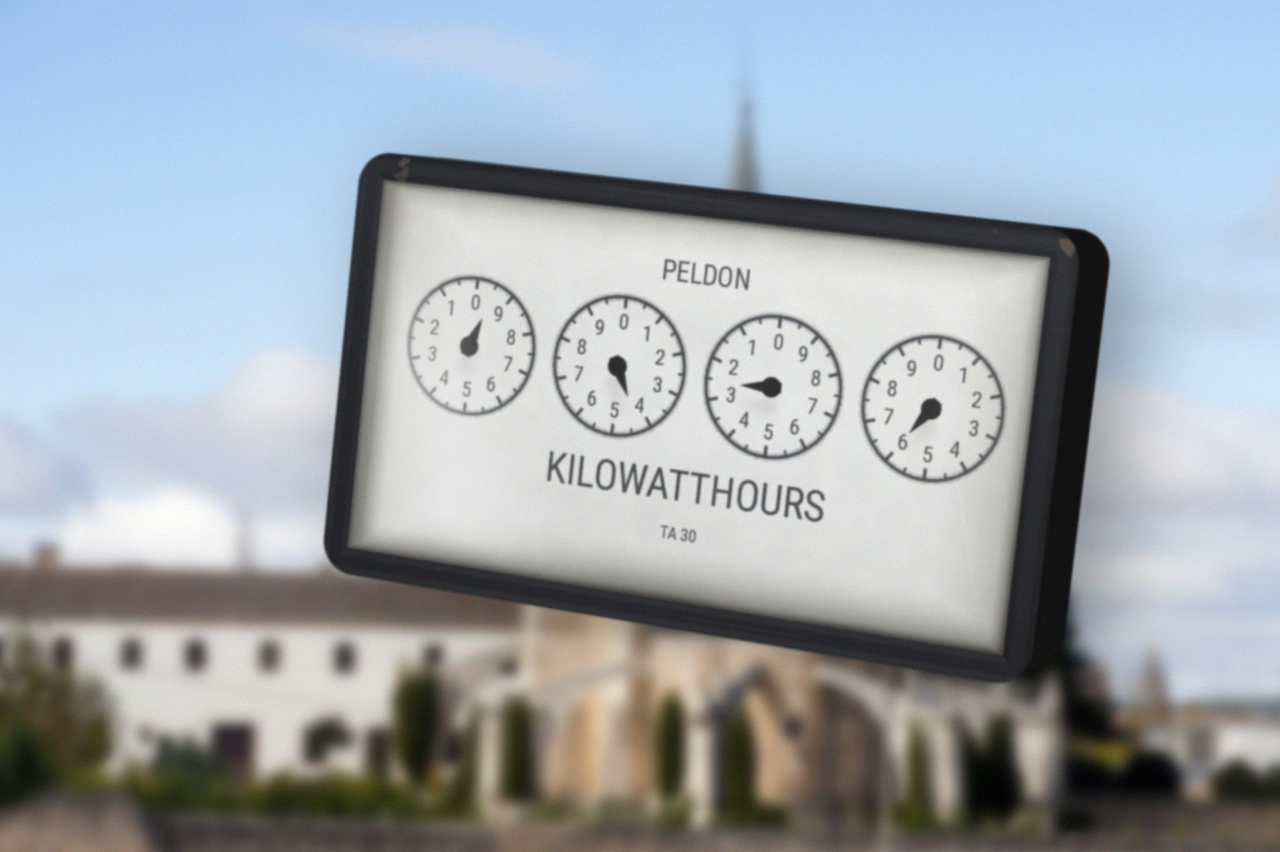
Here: 9426 (kWh)
